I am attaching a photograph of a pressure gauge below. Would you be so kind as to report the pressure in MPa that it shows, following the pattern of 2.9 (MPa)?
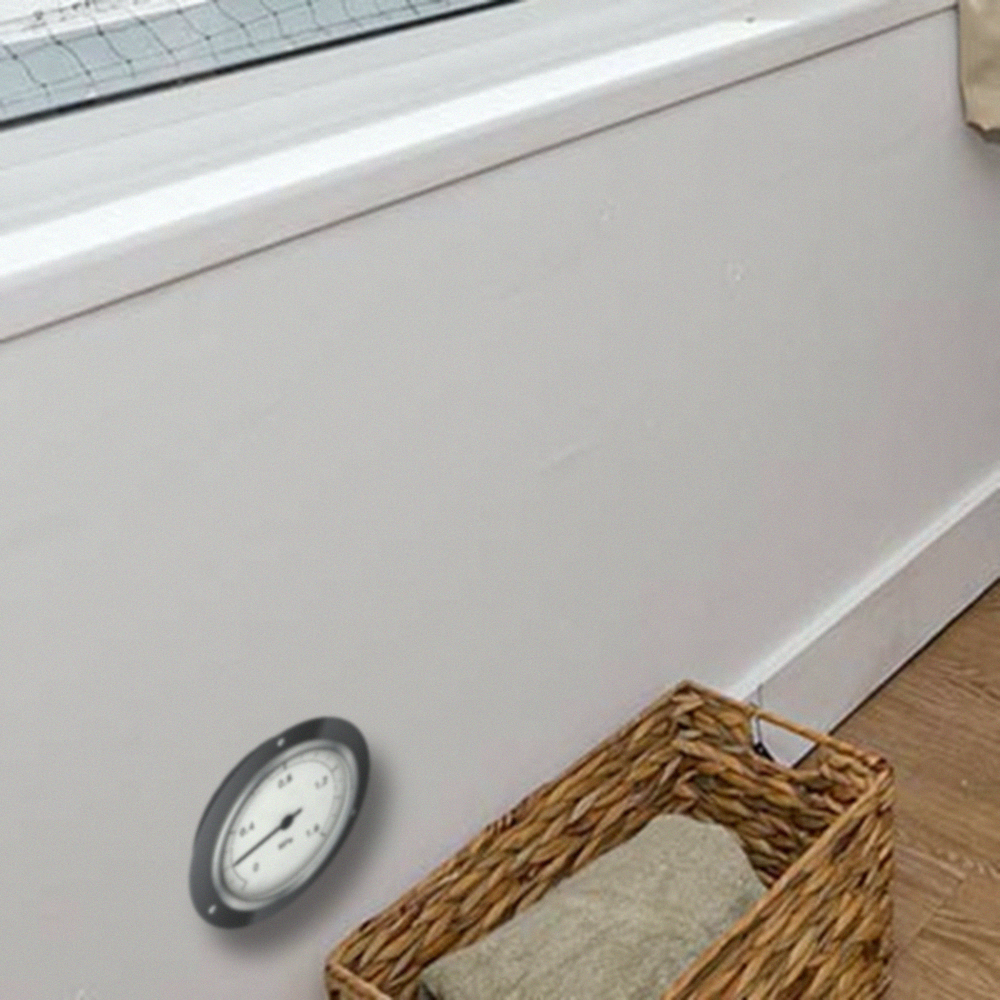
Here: 0.2 (MPa)
